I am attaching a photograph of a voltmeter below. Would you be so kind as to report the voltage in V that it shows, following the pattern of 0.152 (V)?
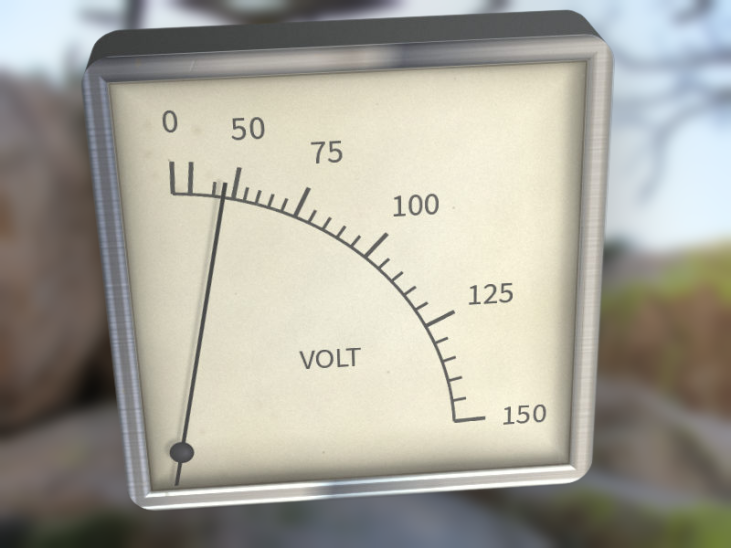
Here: 45 (V)
